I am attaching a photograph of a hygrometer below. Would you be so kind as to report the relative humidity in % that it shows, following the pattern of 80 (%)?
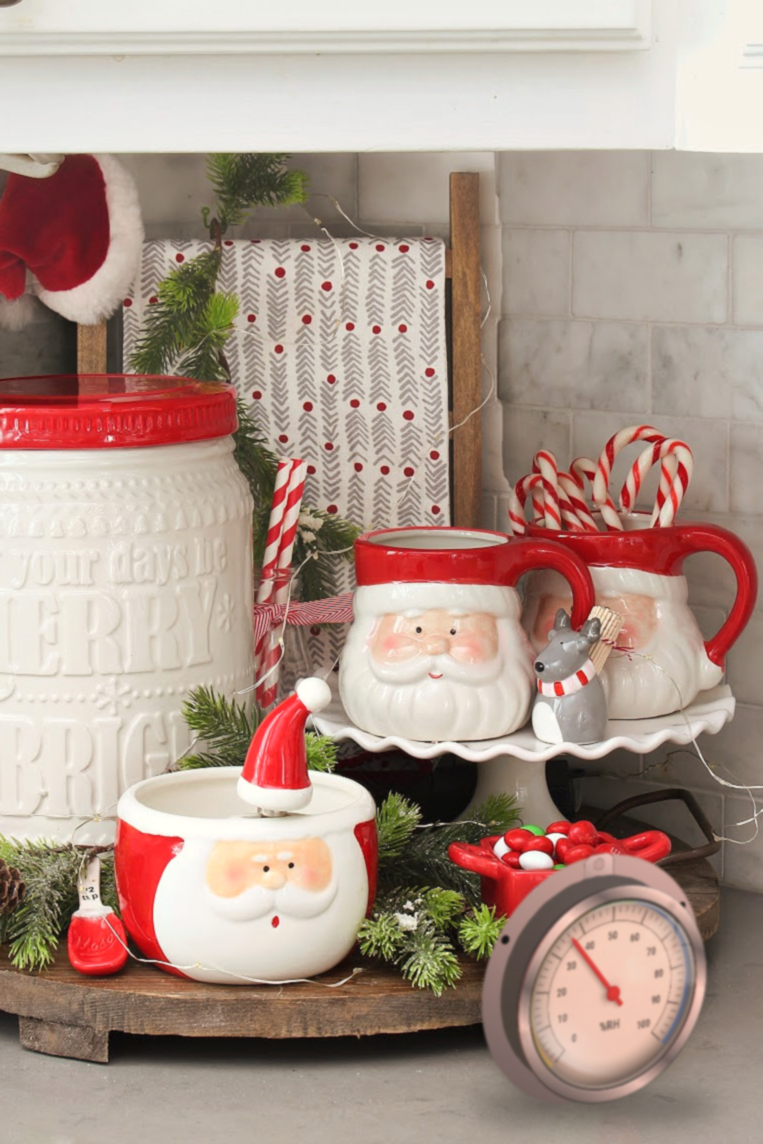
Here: 36 (%)
